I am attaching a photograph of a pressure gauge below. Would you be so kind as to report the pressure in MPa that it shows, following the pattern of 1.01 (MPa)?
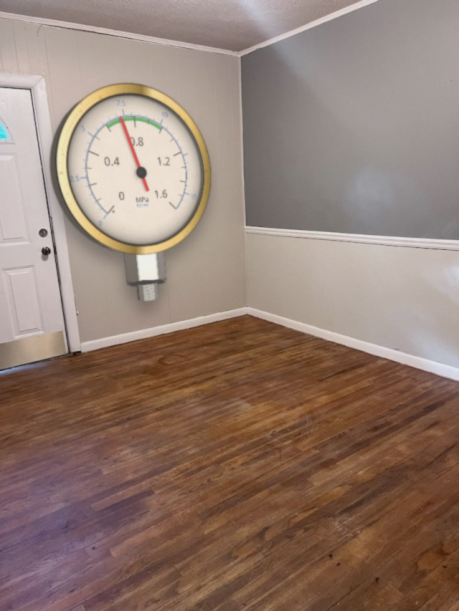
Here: 0.7 (MPa)
